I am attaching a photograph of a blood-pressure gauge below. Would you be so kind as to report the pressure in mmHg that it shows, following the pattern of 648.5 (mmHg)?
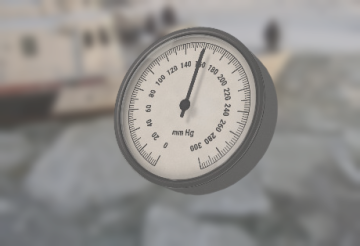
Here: 160 (mmHg)
